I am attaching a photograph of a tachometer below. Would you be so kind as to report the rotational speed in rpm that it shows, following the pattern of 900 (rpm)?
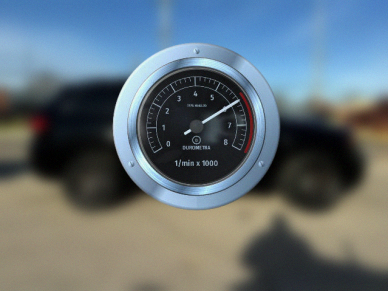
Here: 6000 (rpm)
